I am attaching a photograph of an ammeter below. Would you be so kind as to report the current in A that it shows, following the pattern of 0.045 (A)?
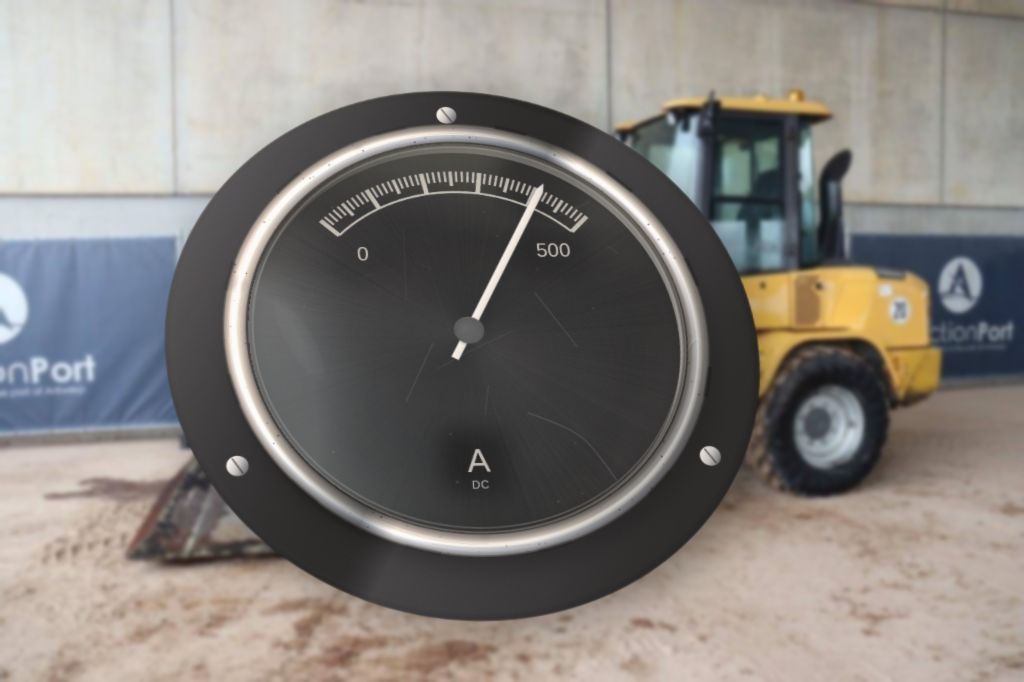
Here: 410 (A)
